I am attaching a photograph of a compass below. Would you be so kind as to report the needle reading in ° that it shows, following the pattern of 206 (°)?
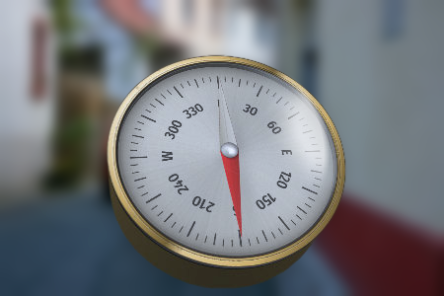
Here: 180 (°)
